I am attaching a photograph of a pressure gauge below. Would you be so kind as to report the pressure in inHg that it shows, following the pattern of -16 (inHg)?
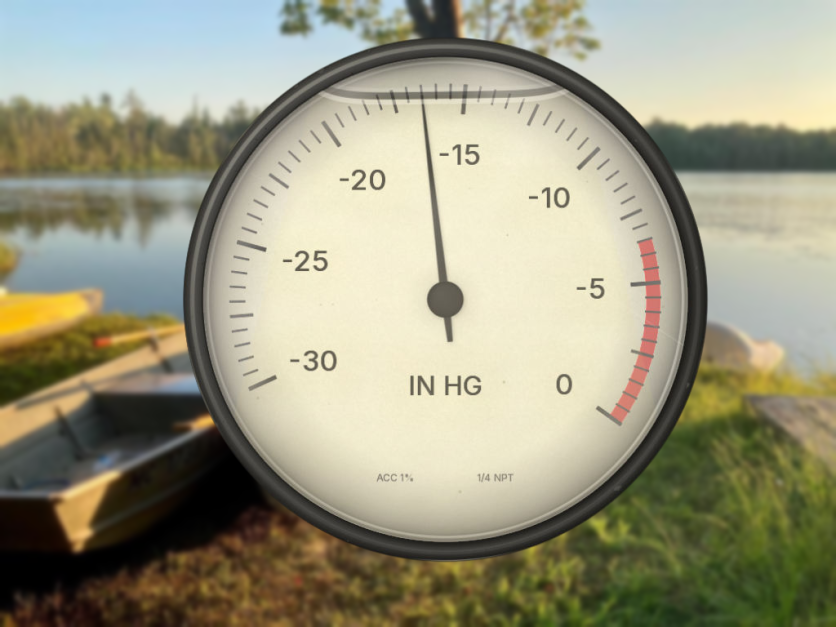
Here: -16.5 (inHg)
